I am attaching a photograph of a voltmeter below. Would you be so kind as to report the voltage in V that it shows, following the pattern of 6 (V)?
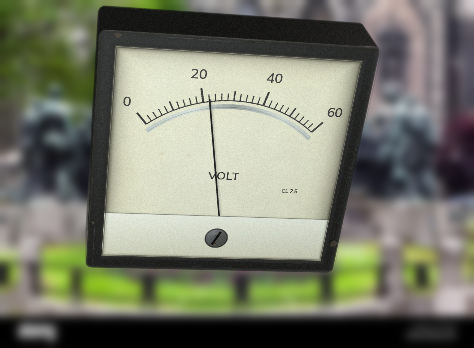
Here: 22 (V)
